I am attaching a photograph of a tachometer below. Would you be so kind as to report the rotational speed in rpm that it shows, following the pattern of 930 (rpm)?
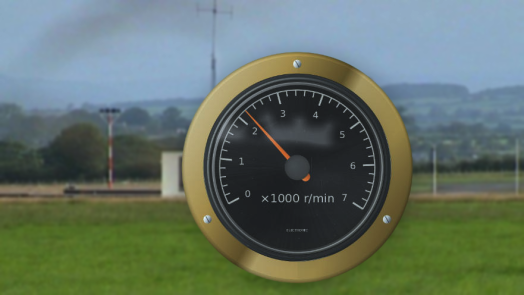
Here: 2200 (rpm)
